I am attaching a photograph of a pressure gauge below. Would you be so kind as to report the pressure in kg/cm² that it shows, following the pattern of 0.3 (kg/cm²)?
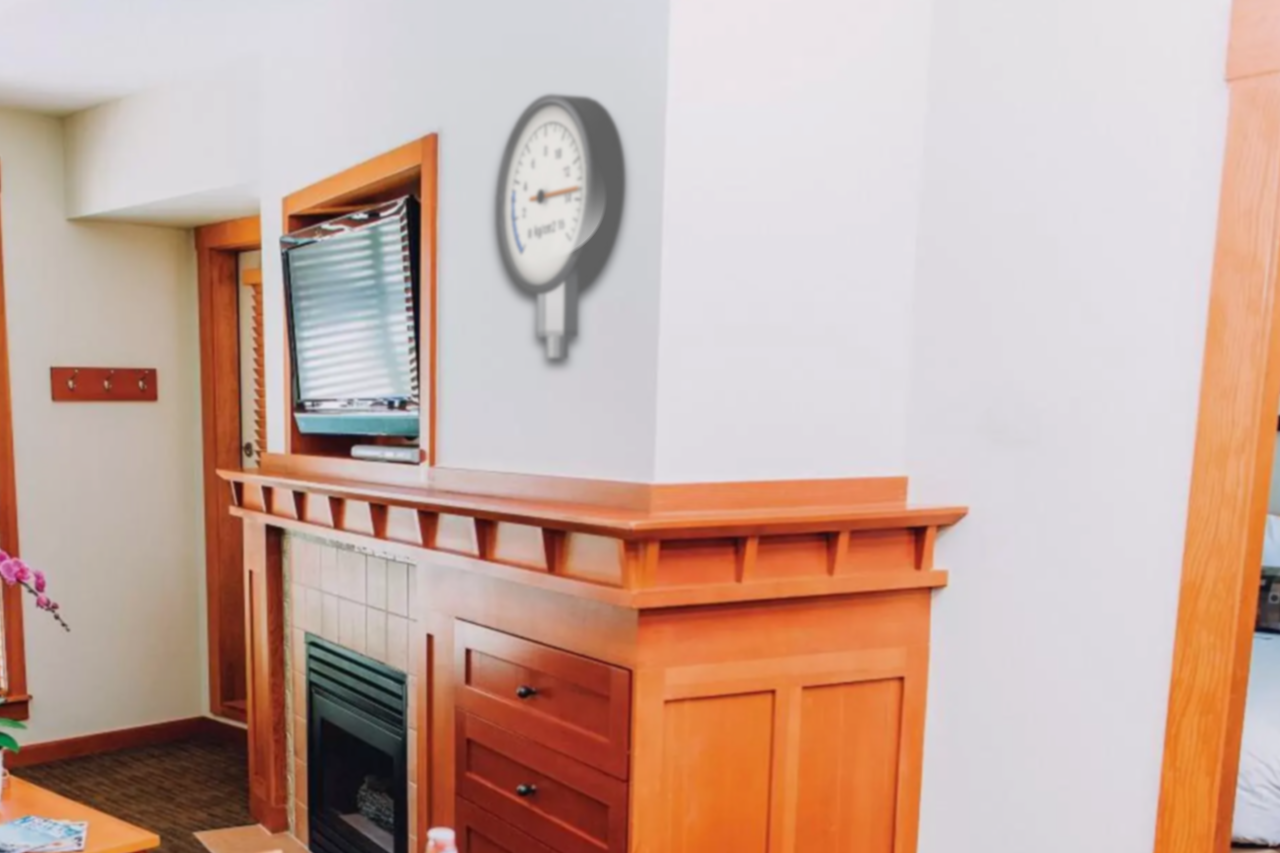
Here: 13.5 (kg/cm²)
